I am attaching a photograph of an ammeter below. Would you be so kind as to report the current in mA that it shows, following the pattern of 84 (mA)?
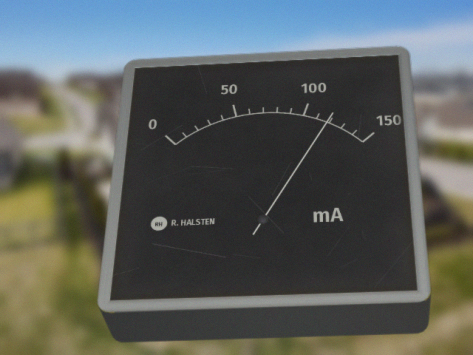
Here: 120 (mA)
